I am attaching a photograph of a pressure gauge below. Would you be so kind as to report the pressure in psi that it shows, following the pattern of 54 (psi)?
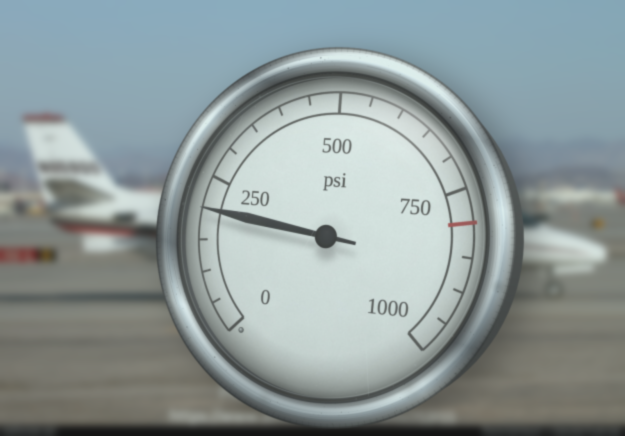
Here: 200 (psi)
